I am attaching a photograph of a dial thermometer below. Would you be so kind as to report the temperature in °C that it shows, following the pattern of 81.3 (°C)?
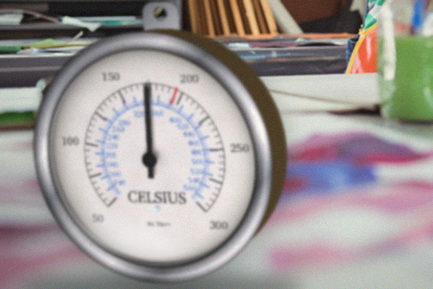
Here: 175 (°C)
